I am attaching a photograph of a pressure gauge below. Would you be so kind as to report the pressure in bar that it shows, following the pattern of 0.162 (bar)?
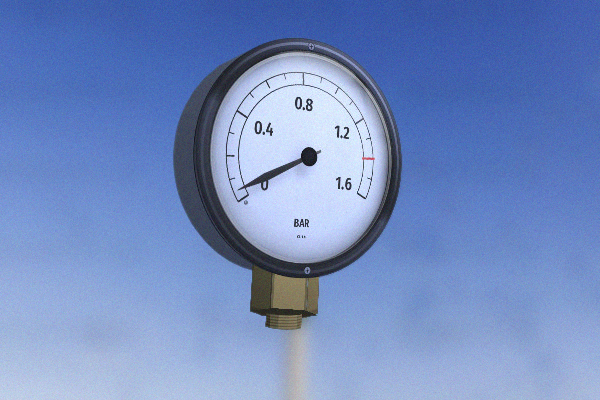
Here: 0.05 (bar)
